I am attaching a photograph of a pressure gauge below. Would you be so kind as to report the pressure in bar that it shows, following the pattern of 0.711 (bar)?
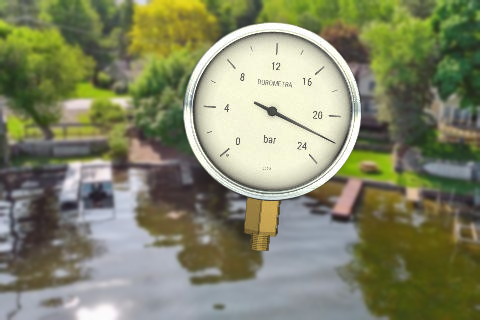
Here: 22 (bar)
